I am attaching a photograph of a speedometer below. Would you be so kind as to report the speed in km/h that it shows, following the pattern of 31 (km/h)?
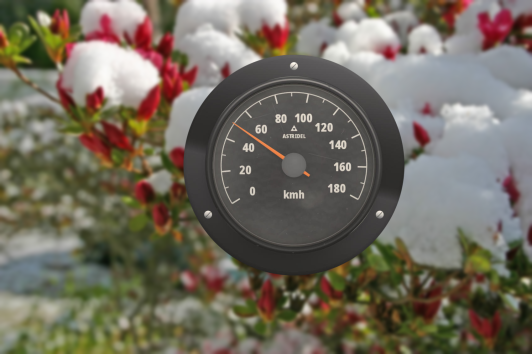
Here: 50 (km/h)
